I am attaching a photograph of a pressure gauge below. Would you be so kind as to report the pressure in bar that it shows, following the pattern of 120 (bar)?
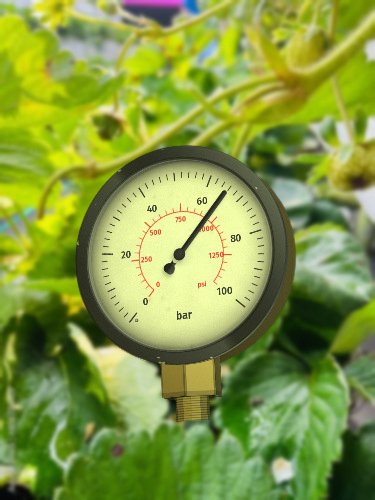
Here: 66 (bar)
